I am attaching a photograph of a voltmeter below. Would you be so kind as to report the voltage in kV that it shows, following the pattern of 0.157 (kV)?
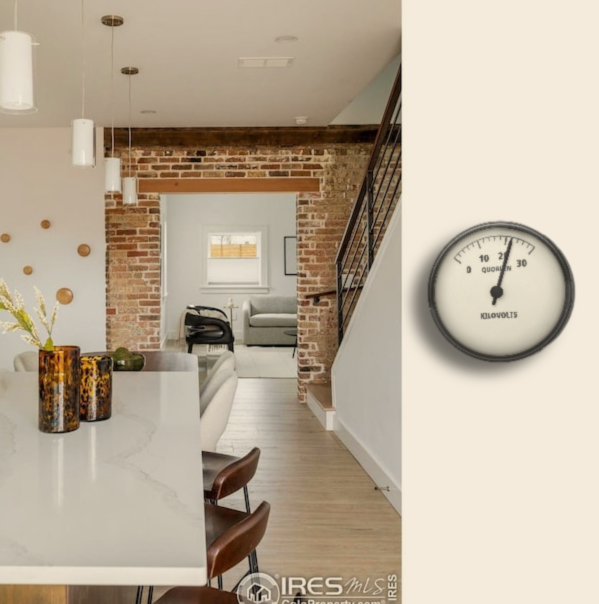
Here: 22 (kV)
